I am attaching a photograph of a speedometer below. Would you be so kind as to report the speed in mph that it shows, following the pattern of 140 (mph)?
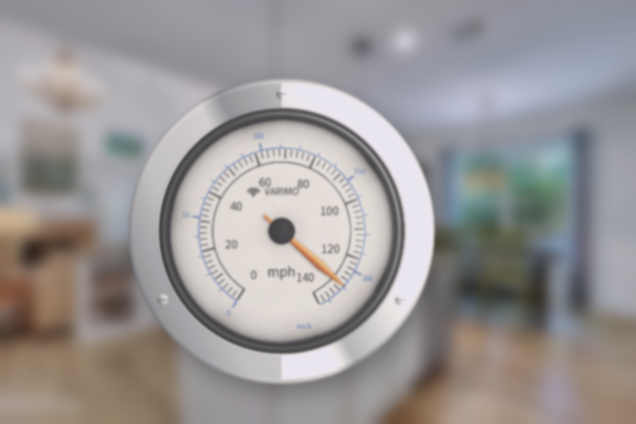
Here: 130 (mph)
